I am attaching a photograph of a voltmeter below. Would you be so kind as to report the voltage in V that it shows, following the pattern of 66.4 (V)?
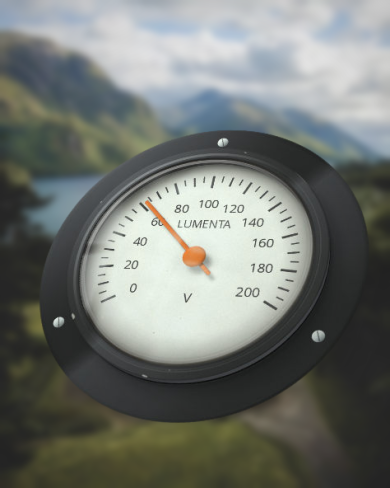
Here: 62.5 (V)
